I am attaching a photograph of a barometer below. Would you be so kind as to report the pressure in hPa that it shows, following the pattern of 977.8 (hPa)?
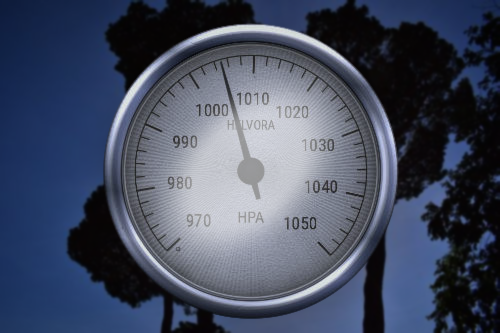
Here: 1005 (hPa)
